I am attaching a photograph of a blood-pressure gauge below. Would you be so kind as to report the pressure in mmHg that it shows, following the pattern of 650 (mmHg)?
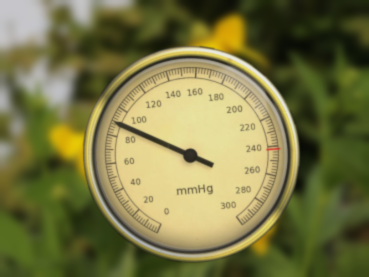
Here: 90 (mmHg)
